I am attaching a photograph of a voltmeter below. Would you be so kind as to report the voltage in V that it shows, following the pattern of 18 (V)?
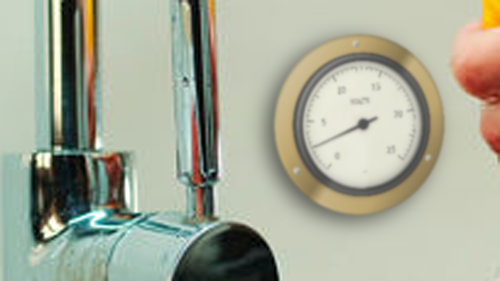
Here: 2.5 (V)
